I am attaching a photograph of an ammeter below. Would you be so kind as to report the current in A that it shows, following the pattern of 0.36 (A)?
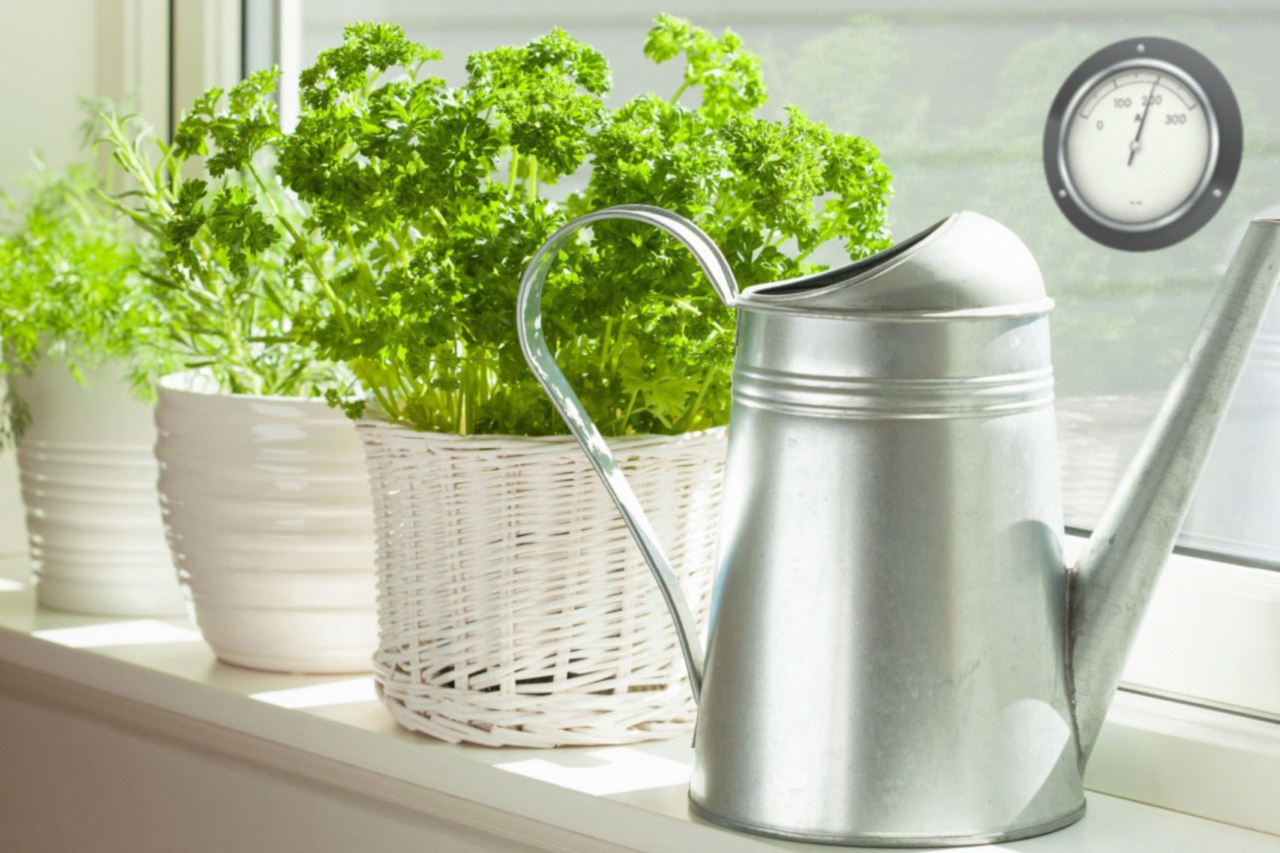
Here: 200 (A)
